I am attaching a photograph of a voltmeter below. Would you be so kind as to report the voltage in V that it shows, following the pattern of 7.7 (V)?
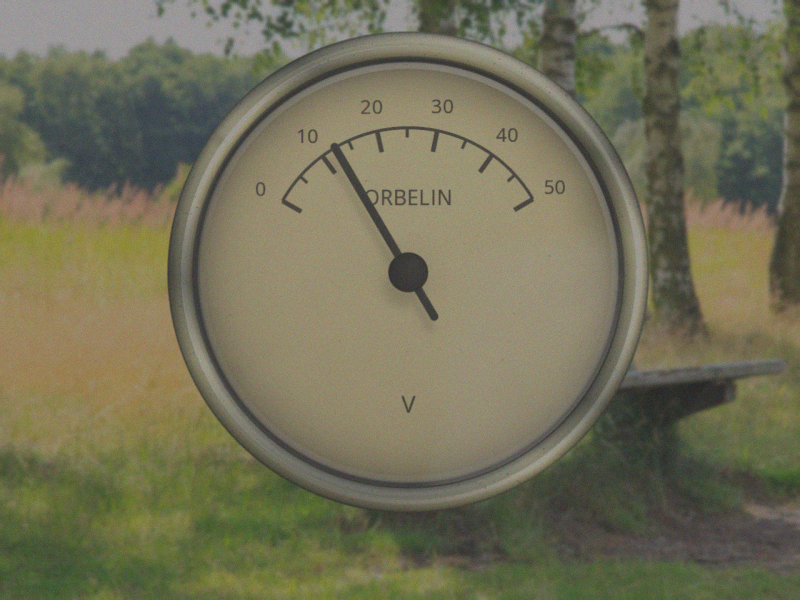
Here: 12.5 (V)
